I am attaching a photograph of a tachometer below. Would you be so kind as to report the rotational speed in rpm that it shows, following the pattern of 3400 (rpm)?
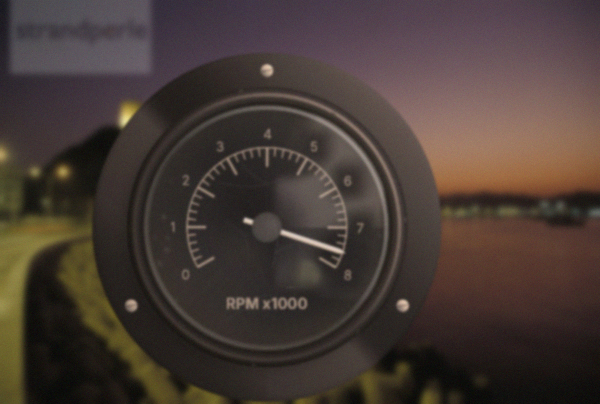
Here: 7600 (rpm)
